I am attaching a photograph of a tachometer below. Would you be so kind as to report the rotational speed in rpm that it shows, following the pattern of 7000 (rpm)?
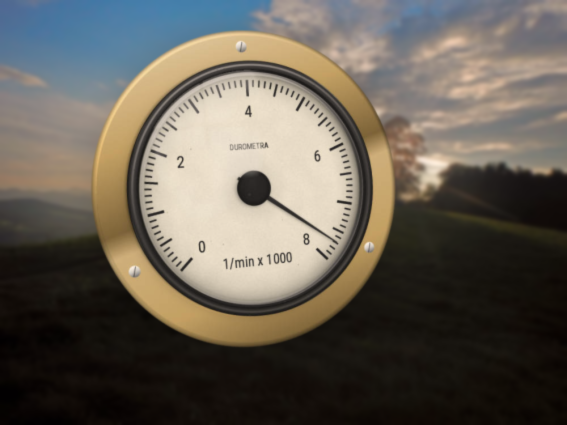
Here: 7700 (rpm)
